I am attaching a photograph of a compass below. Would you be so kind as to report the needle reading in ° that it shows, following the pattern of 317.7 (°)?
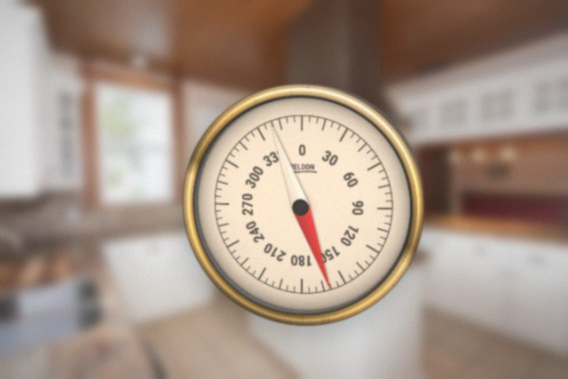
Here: 160 (°)
